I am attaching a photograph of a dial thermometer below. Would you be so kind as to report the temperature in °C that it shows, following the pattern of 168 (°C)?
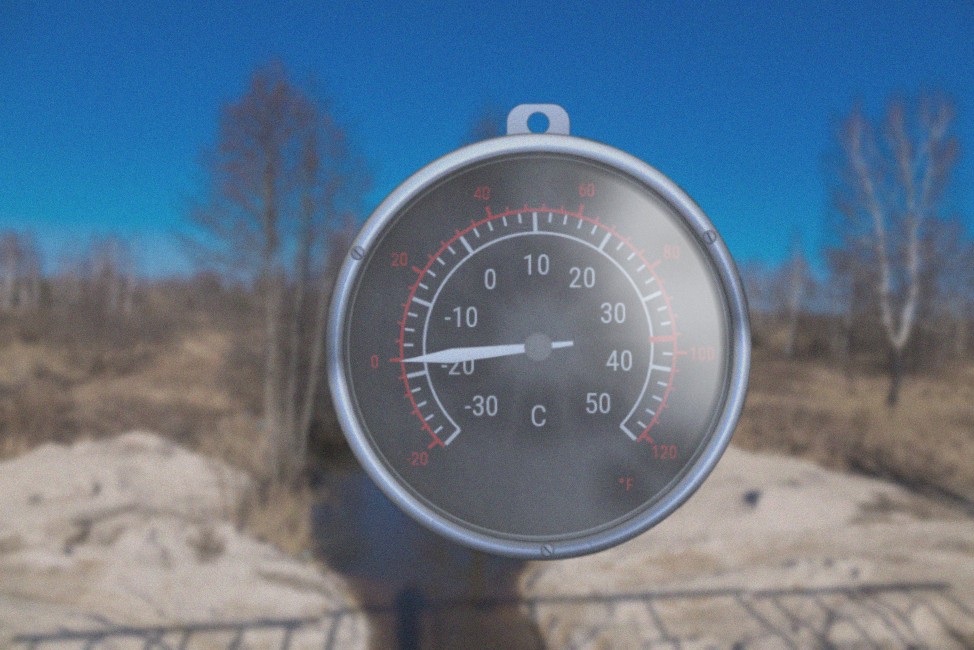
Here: -18 (°C)
